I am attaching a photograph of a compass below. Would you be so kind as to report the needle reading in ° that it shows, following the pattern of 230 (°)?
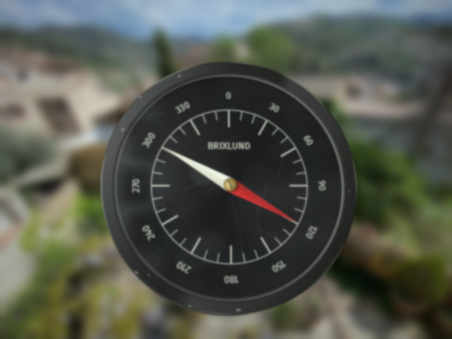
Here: 120 (°)
